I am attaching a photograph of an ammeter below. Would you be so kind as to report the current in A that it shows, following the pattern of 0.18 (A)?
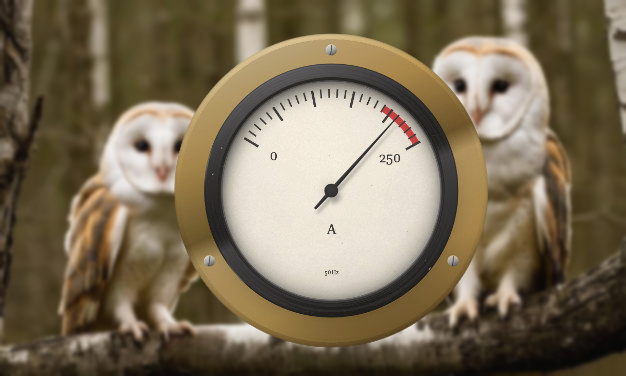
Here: 210 (A)
